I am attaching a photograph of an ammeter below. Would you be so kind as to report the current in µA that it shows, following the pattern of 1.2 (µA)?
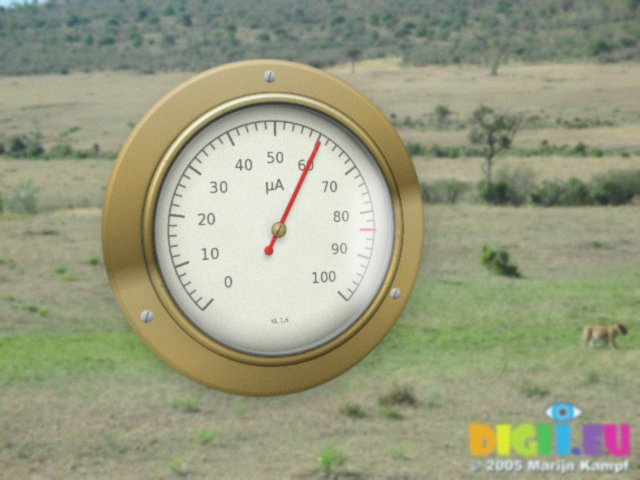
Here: 60 (µA)
